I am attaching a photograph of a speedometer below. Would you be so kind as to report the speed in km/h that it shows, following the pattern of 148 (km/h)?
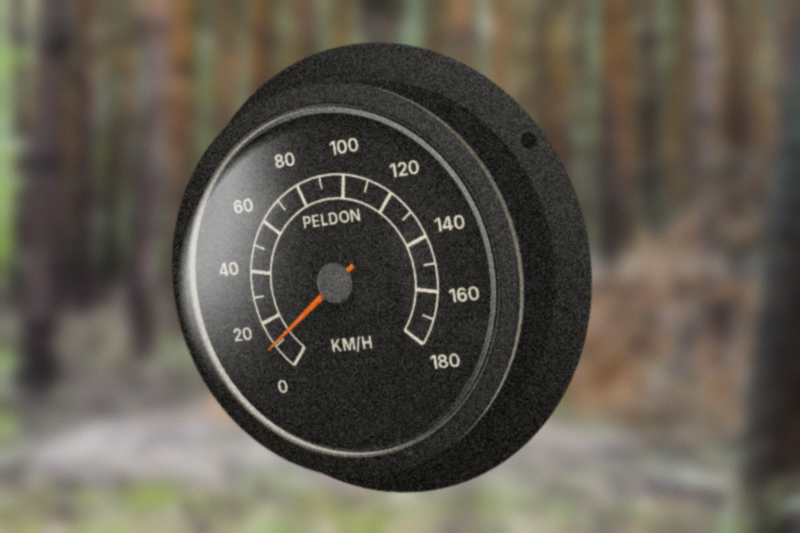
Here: 10 (km/h)
